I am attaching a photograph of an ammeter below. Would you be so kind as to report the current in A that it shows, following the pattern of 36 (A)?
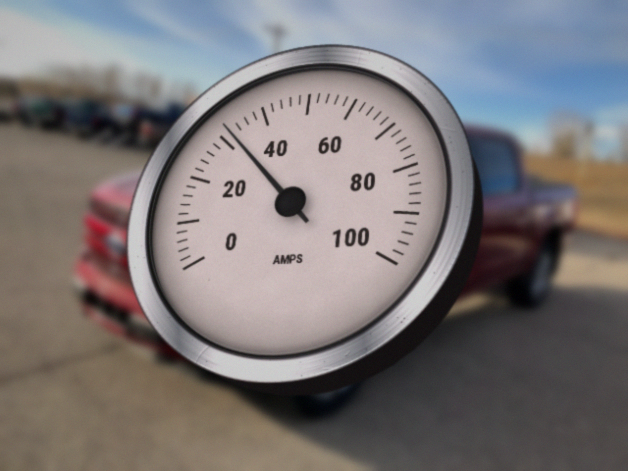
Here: 32 (A)
